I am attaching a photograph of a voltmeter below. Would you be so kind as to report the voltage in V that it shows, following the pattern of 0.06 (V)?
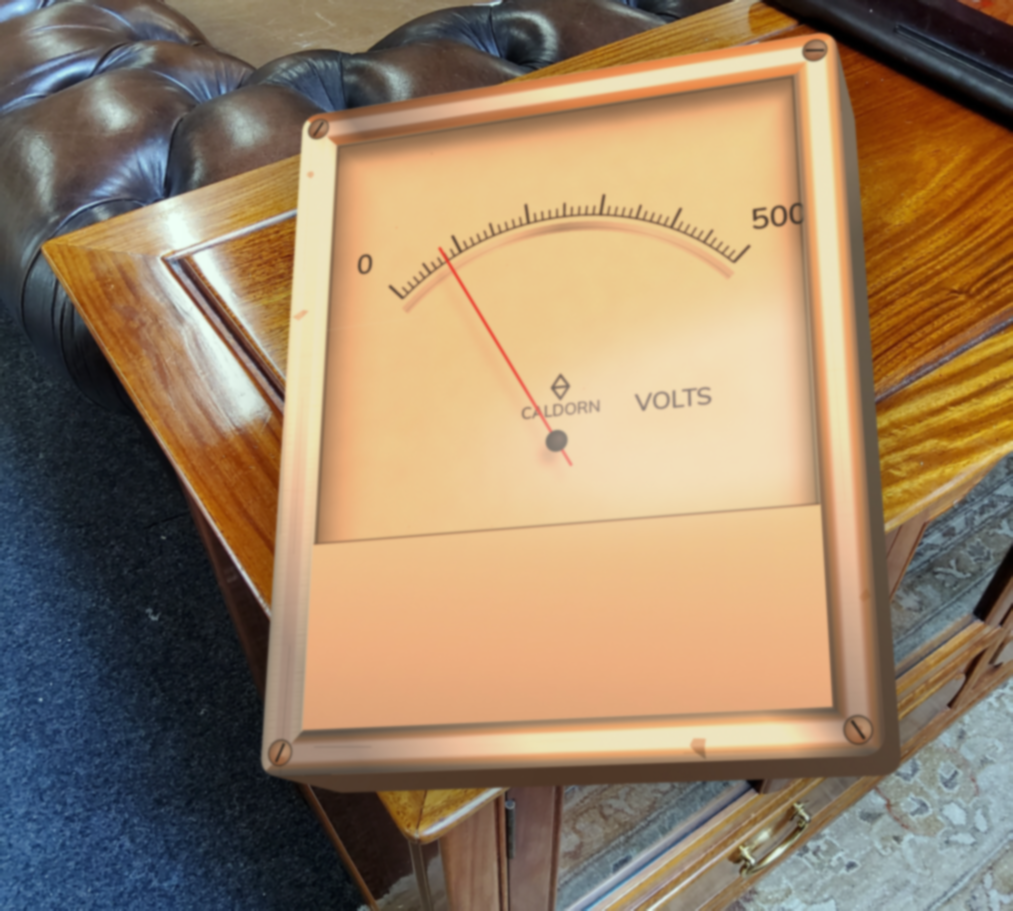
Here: 80 (V)
